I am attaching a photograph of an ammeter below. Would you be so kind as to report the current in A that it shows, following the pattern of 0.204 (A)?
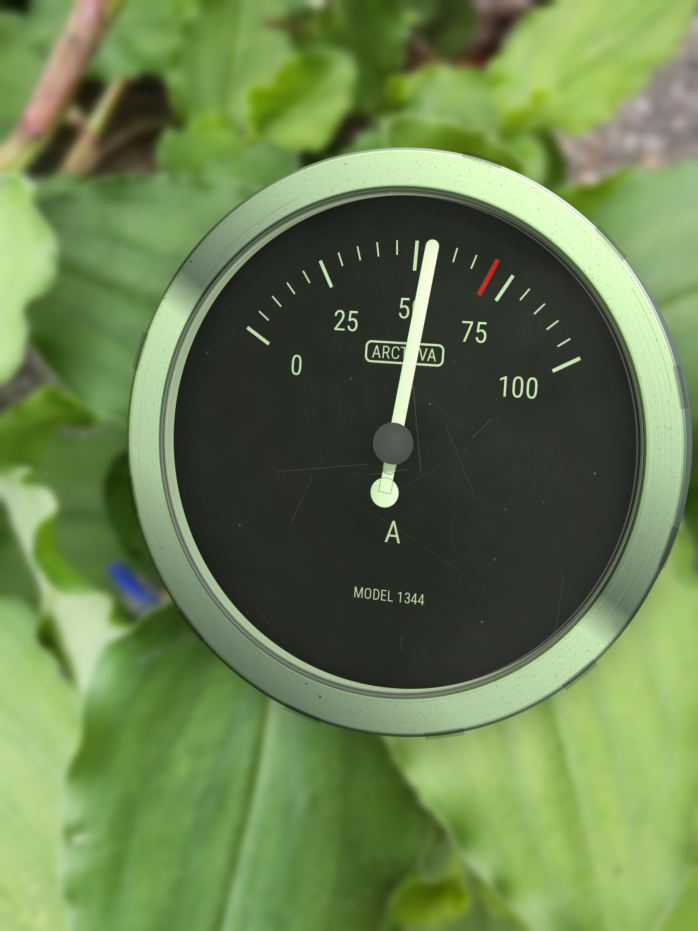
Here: 55 (A)
